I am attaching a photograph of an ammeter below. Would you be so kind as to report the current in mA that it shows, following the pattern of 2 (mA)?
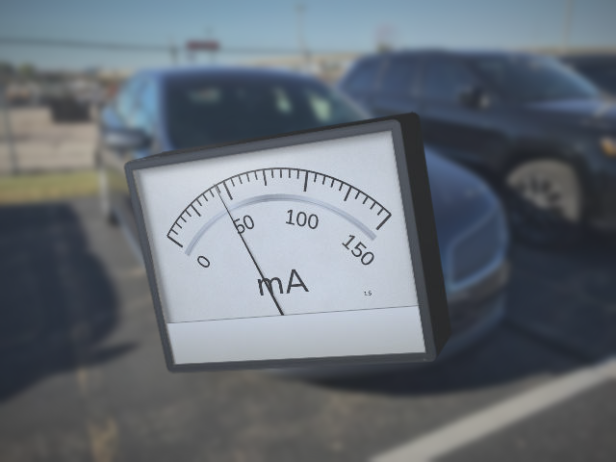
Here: 45 (mA)
